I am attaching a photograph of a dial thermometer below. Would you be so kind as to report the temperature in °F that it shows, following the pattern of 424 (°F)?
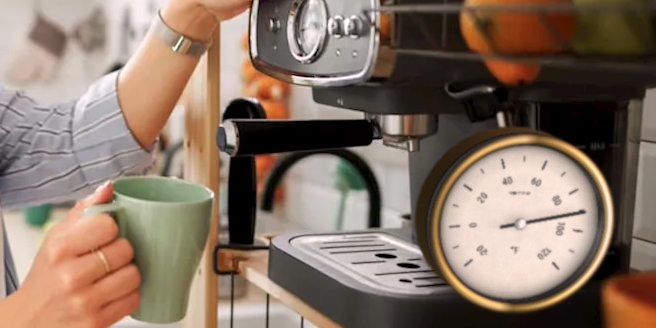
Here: 90 (°F)
